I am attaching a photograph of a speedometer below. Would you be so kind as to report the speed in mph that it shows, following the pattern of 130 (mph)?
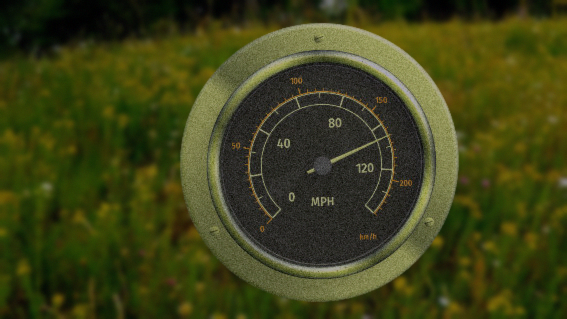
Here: 105 (mph)
